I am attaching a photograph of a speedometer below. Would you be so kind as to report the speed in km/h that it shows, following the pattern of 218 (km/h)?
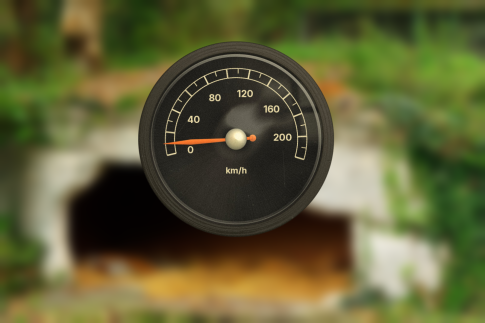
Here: 10 (km/h)
